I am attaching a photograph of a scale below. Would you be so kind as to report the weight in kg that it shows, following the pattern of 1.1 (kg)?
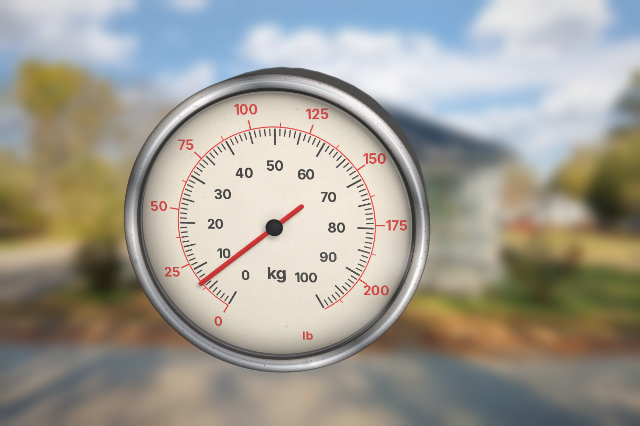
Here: 7 (kg)
